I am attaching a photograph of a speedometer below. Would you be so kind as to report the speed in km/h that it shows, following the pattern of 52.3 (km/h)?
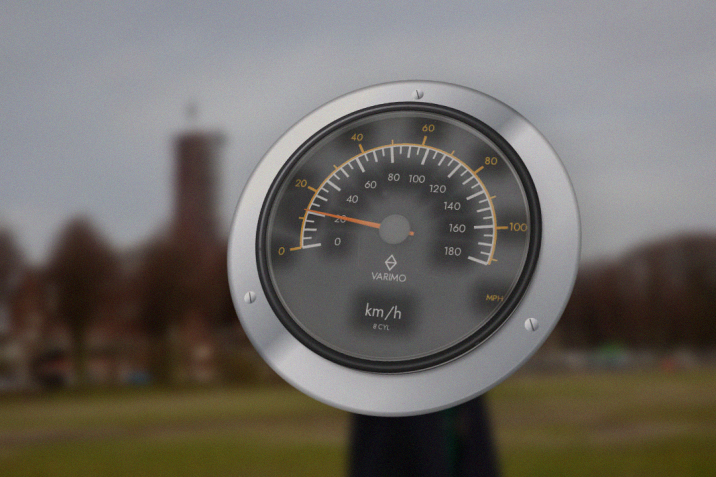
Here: 20 (km/h)
